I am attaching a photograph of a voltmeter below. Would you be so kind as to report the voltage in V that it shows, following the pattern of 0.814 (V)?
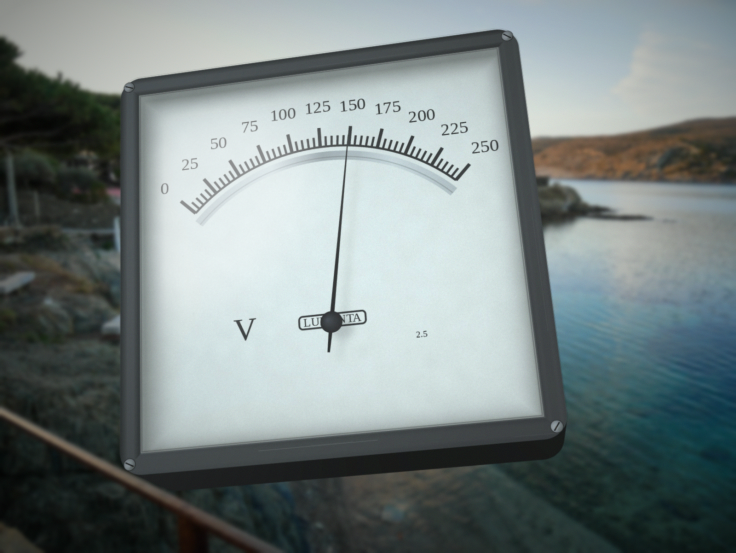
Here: 150 (V)
